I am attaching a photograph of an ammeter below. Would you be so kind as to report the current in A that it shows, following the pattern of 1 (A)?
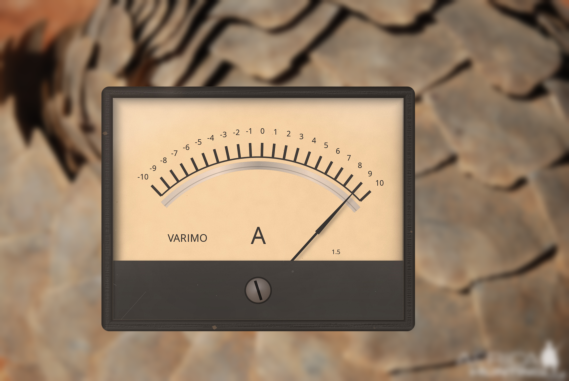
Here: 9 (A)
